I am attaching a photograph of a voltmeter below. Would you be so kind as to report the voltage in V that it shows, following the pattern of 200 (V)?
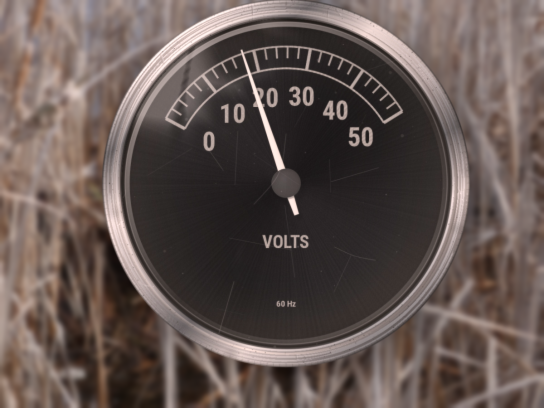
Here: 18 (V)
